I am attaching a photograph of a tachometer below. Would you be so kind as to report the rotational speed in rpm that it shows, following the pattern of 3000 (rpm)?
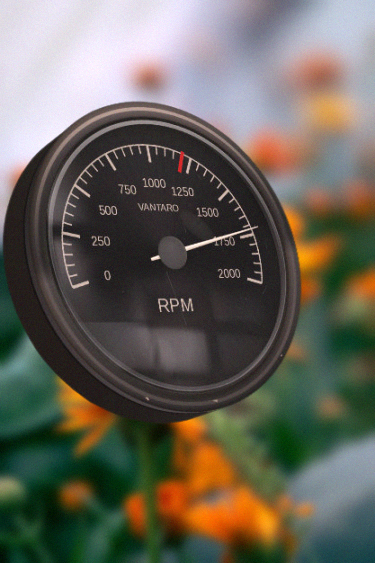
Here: 1725 (rpm)
